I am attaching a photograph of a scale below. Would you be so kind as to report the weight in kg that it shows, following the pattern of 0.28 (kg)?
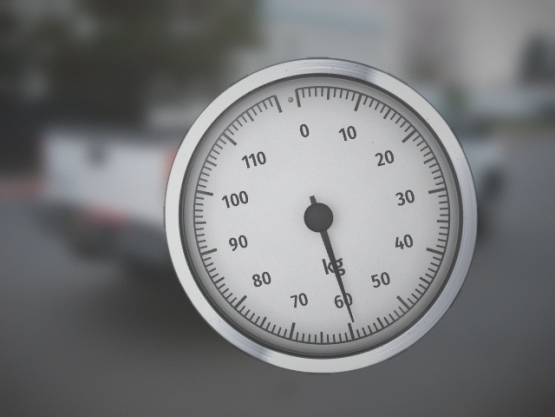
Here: 59 (kg)
